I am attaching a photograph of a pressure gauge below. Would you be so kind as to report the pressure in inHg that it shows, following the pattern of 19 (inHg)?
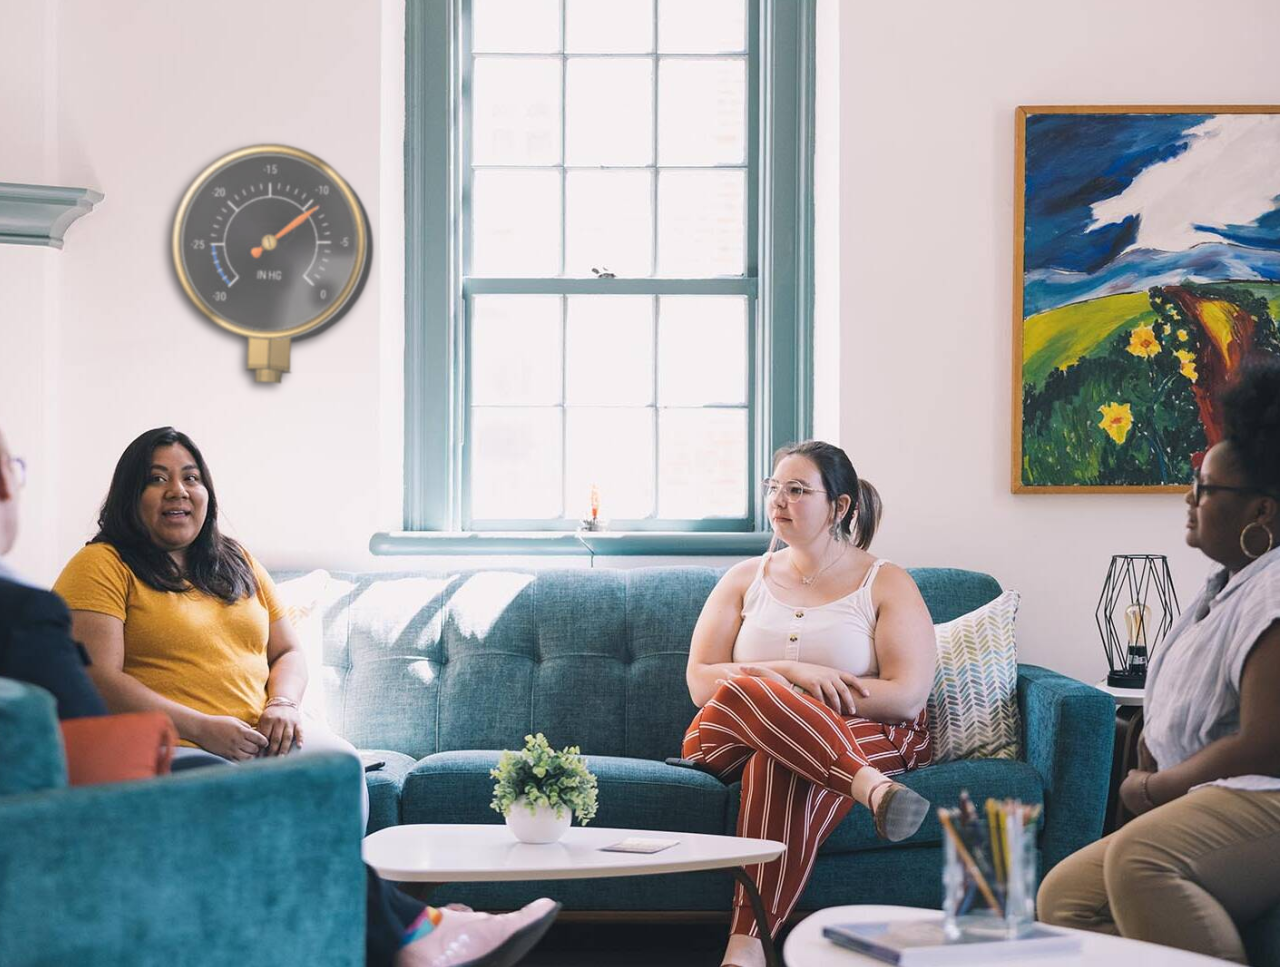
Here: -9 (inHg)
